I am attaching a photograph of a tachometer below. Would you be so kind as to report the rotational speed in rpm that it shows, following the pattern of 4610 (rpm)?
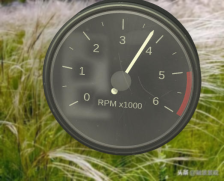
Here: 3750 (rpm)
